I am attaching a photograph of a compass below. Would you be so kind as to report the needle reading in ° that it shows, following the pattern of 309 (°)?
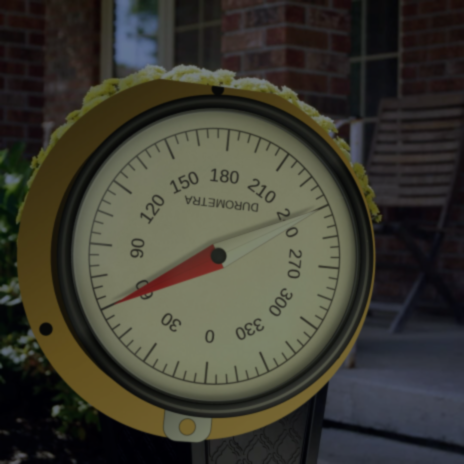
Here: 60 (°)
